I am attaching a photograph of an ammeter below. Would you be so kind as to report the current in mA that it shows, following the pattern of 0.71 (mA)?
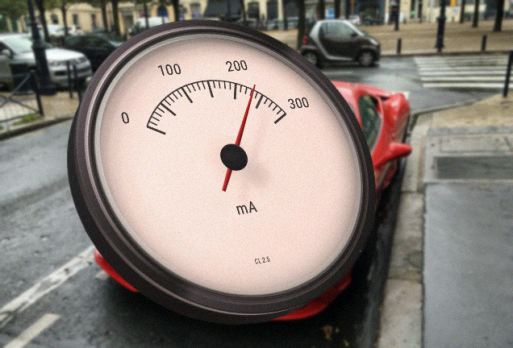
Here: 230 (mA)
